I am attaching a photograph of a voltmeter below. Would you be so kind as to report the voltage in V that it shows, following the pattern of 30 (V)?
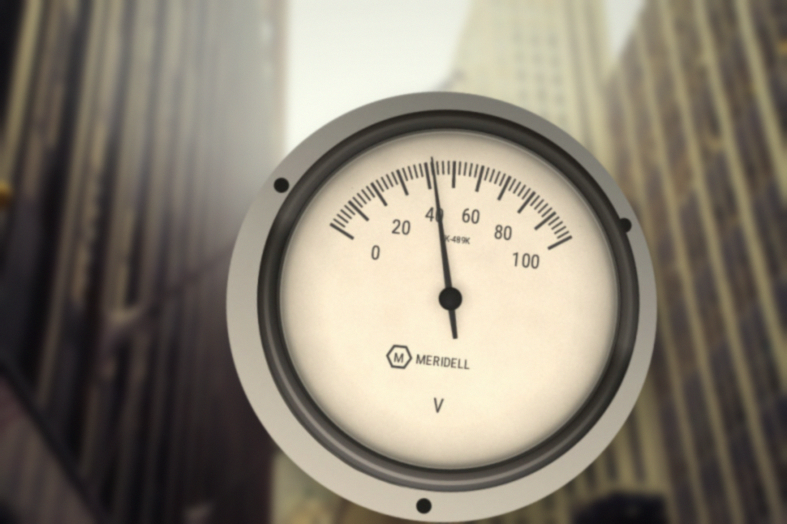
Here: 42 (V)
